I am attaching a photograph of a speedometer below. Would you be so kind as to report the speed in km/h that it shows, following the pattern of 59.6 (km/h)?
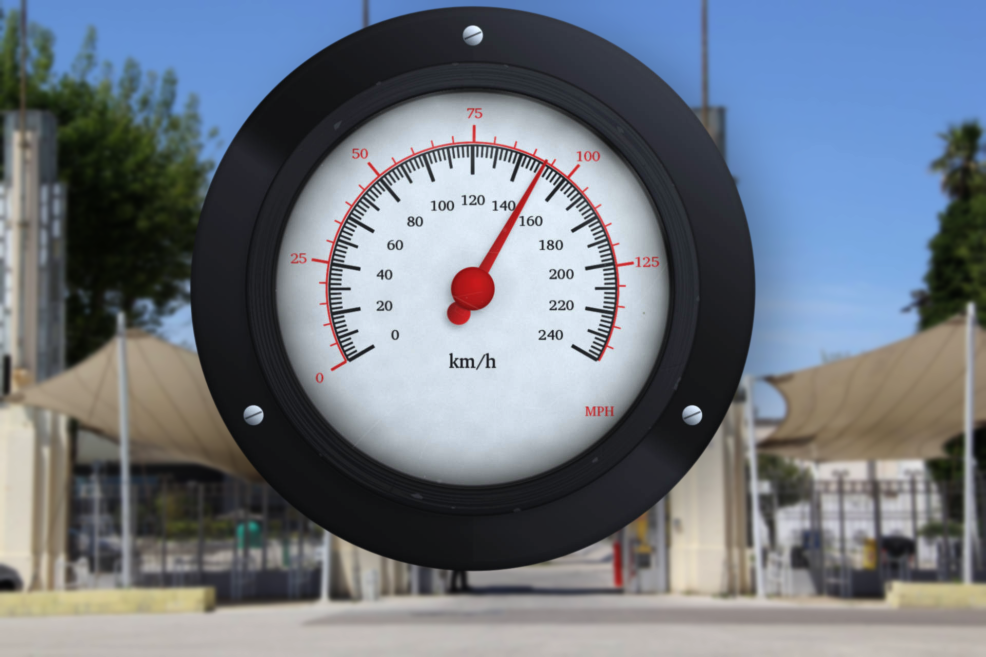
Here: 150 (km/h)
